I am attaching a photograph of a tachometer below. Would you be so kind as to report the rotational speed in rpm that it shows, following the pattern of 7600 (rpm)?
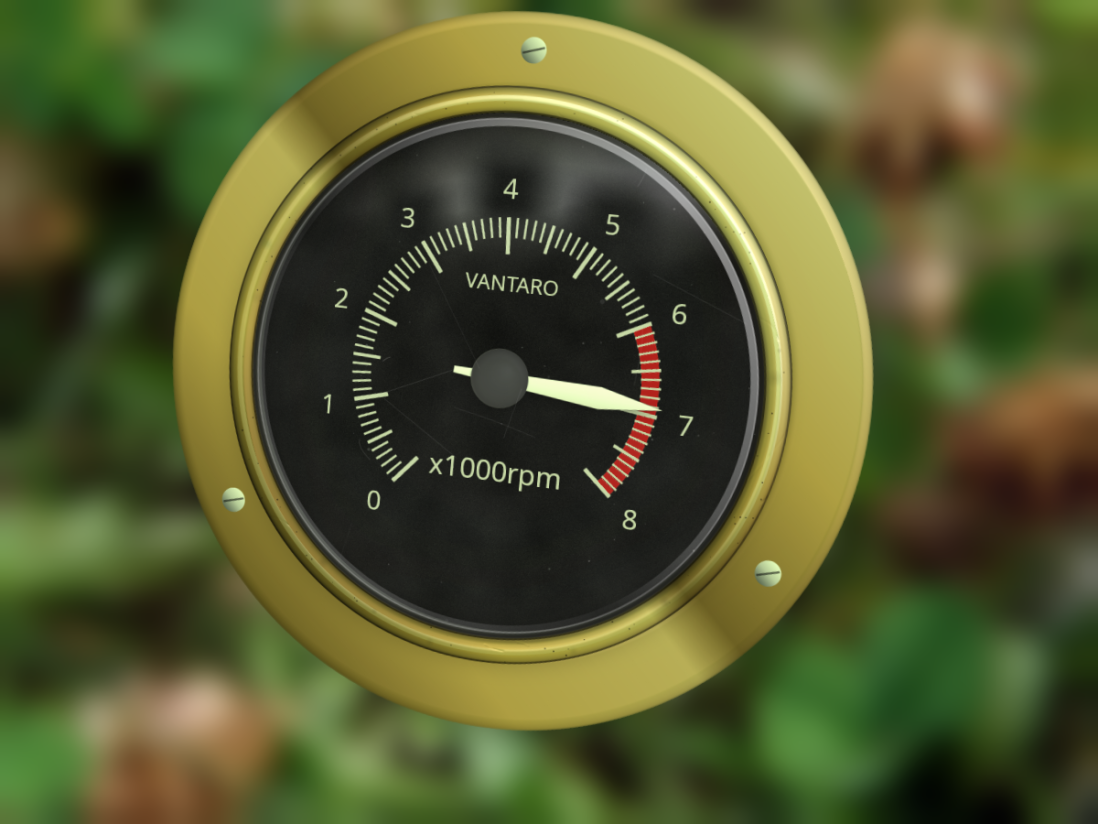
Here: 6900 (rpm)
